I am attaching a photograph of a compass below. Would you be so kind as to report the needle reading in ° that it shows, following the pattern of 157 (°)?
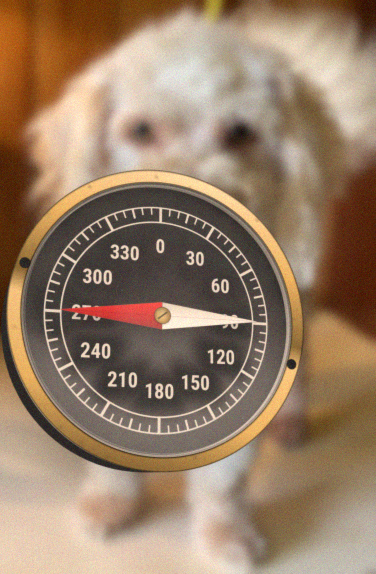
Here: 270 (°)
